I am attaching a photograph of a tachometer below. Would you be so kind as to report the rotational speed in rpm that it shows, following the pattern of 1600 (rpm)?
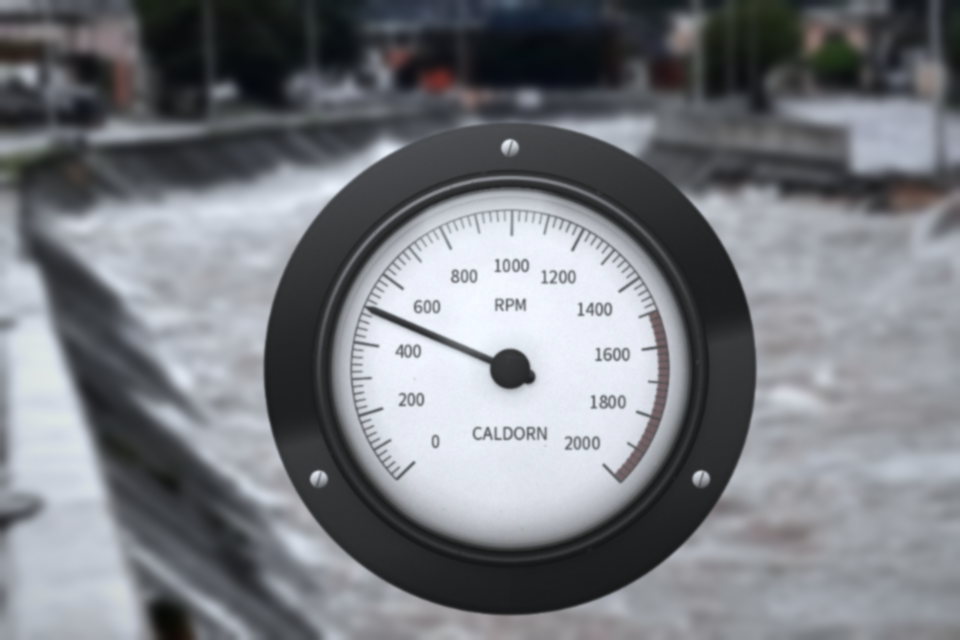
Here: 500 (rpm)
